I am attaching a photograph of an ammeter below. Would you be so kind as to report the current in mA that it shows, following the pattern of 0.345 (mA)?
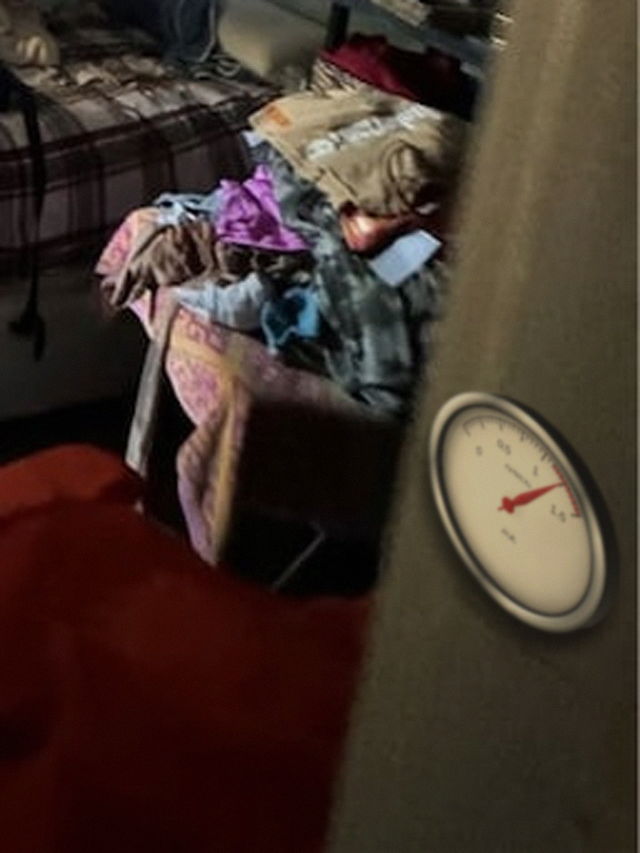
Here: 1.25 (mA)
